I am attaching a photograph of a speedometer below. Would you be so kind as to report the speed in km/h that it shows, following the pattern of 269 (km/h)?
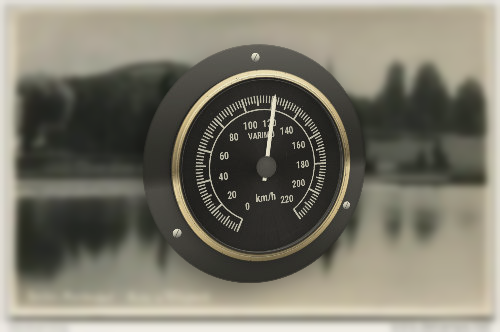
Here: 120 (km/h)
